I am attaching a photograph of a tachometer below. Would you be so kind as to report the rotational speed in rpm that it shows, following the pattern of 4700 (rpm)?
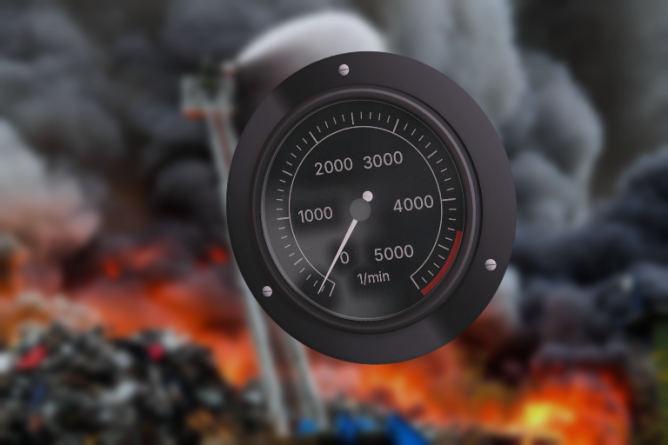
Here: 100 (rpm)
